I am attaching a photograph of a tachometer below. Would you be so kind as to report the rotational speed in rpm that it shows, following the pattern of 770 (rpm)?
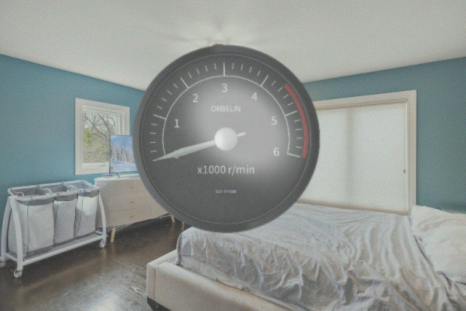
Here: 0 (rpm)
